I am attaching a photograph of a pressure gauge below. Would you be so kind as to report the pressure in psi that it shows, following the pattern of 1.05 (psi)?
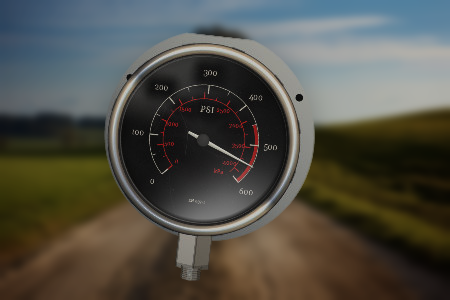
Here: 550 (psi)
